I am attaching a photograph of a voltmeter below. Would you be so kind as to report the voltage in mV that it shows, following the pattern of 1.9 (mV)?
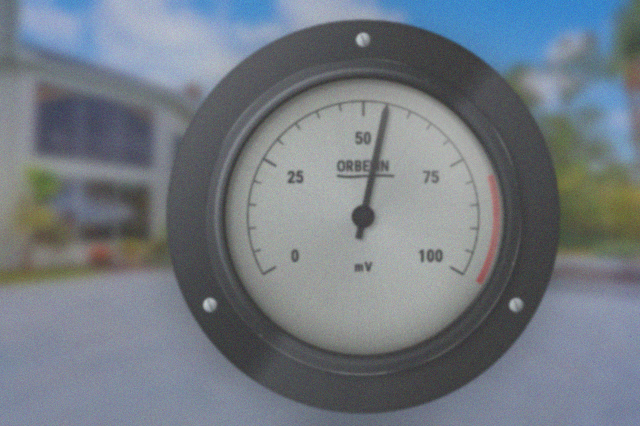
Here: 55 (mV)
